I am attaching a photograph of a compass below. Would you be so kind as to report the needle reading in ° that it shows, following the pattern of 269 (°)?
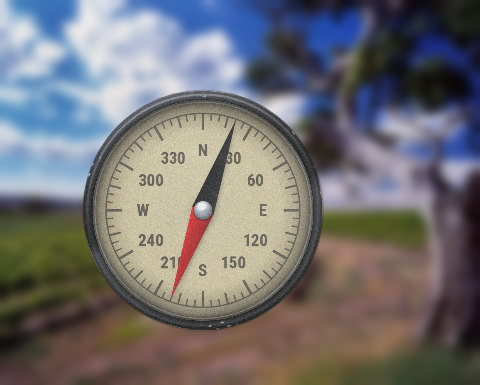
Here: 200 (°)
